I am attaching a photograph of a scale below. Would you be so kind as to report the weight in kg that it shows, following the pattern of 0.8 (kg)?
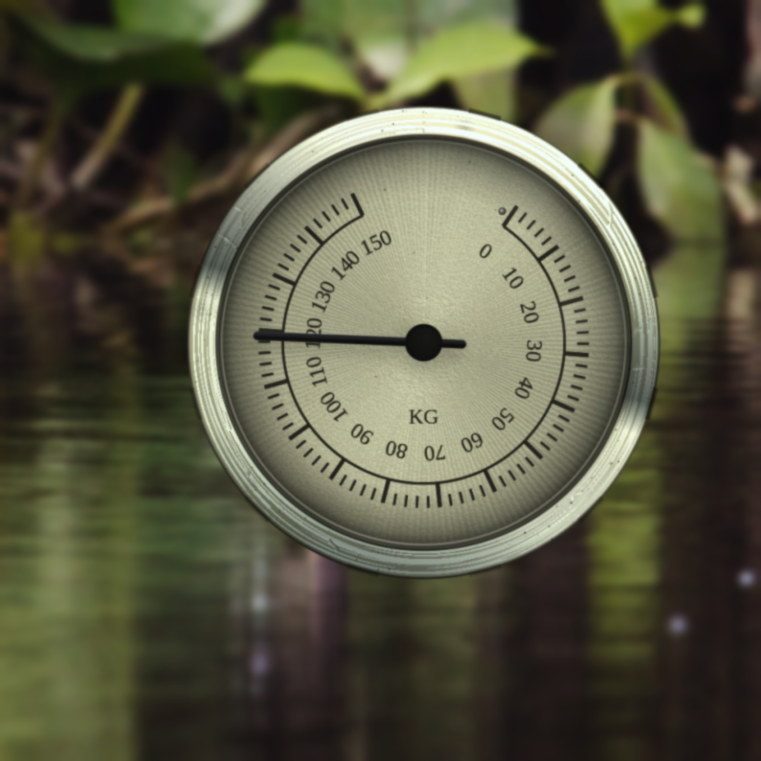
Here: 119 (kg)
